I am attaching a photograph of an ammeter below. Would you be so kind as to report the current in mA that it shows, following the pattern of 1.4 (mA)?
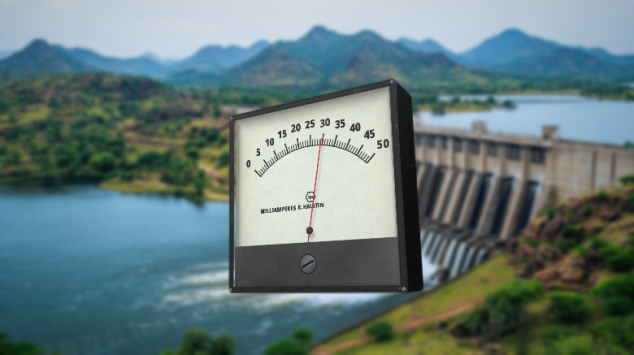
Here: 30 (mA)
